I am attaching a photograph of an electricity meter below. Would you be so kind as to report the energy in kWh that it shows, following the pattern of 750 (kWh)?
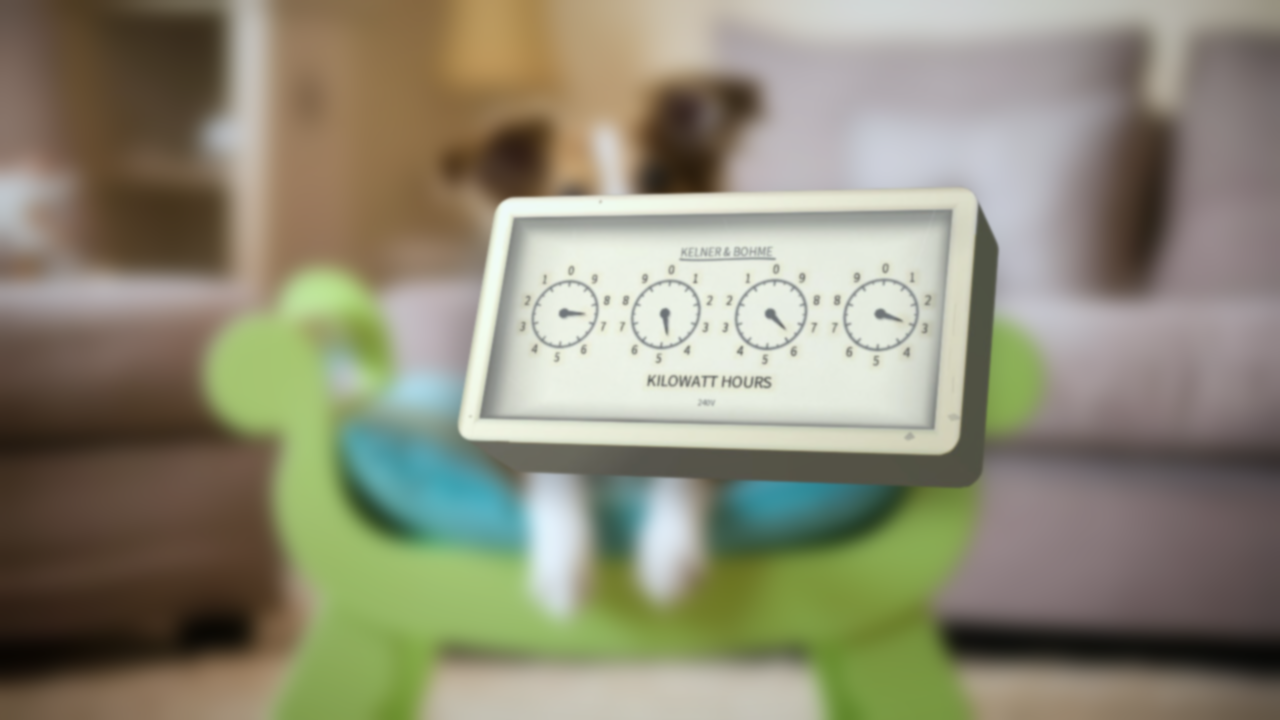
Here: 7463 (kWh)
